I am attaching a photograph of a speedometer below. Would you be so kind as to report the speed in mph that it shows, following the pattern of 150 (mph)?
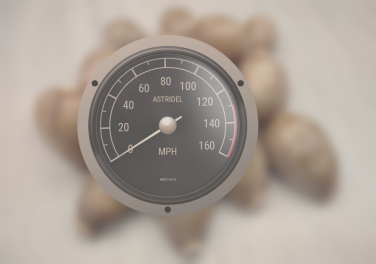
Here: 0 (mph)
